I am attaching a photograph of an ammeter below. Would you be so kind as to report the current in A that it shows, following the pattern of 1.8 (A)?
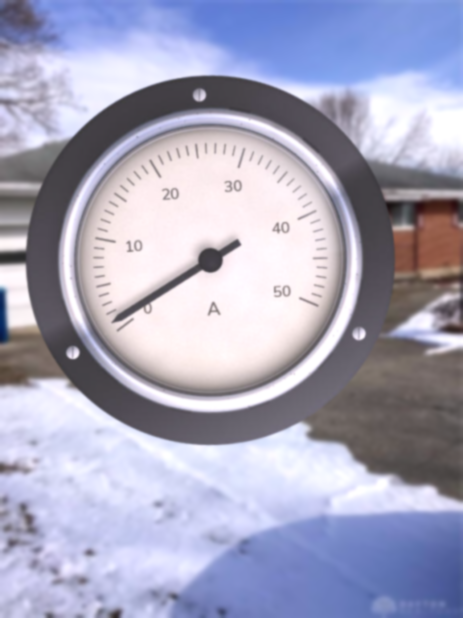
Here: 1 (A)
